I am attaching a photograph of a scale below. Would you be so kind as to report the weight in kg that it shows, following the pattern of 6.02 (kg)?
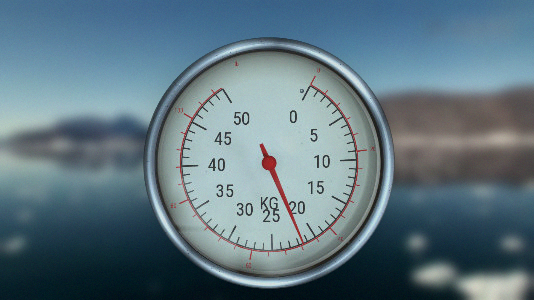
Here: 21.5 (kg)
